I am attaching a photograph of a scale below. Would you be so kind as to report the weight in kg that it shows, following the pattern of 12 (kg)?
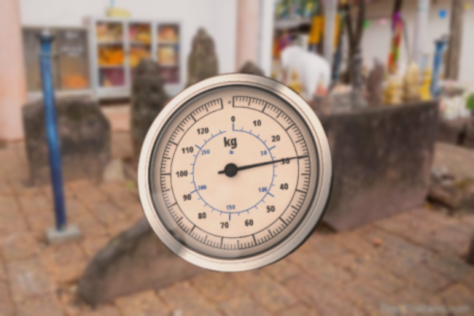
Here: 30 (kg)
